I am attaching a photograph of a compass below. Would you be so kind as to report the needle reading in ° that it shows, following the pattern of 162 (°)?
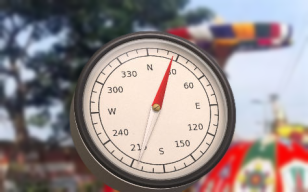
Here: 25 (°)
